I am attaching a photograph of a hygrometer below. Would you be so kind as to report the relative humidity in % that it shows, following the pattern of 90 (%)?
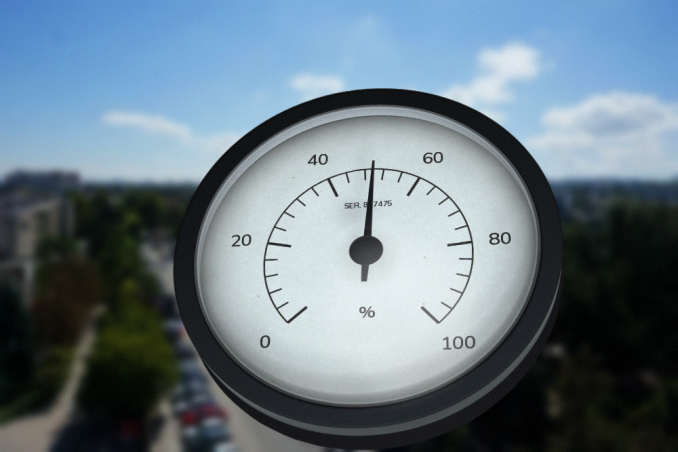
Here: 50 (%)
